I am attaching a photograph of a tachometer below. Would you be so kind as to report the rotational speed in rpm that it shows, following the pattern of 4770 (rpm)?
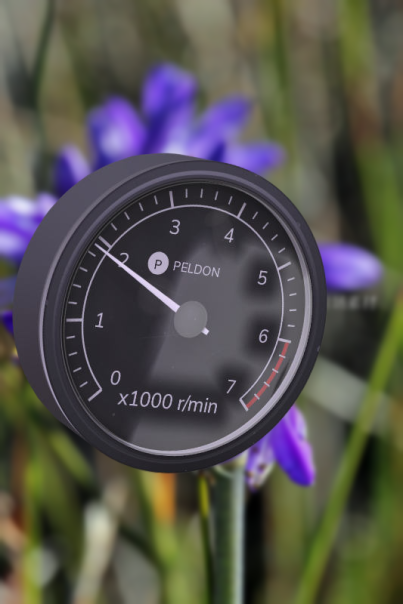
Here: 1900 (rpm)
